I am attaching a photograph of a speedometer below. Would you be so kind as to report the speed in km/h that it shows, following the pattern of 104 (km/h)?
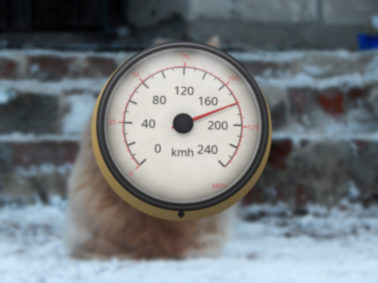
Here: 180 (km/h)
